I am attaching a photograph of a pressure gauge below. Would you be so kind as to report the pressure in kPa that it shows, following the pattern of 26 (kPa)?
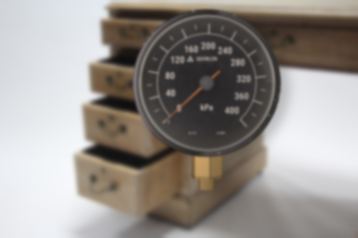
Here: 0 (kPa)
